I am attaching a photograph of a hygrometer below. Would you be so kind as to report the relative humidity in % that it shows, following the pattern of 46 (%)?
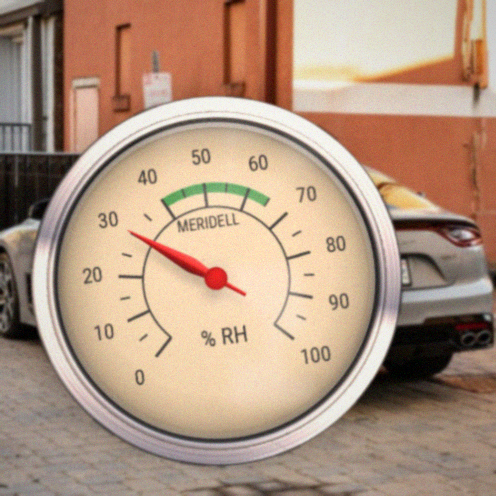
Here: 30 (%)
